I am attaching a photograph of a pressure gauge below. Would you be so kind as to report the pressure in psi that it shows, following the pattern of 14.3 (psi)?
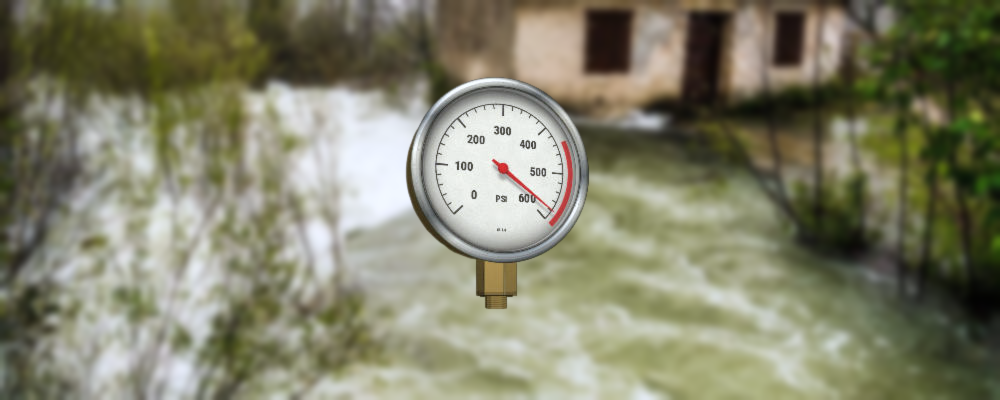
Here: 580 (psi)
